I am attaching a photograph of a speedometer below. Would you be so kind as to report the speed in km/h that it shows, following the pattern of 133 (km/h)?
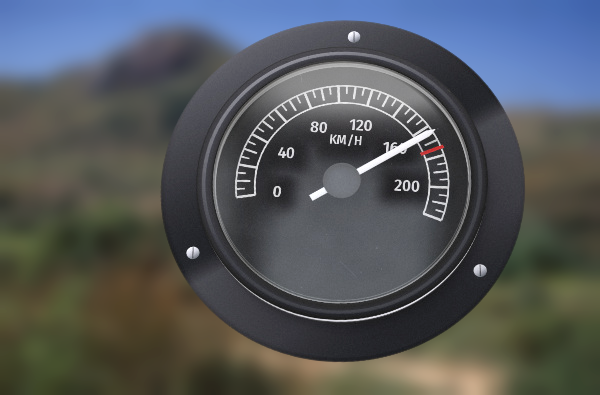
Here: 165 (km/h)
